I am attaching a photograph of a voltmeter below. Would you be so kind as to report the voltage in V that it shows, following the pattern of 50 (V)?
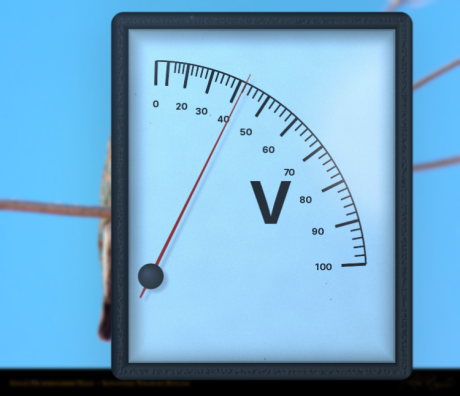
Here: 42 (V)
